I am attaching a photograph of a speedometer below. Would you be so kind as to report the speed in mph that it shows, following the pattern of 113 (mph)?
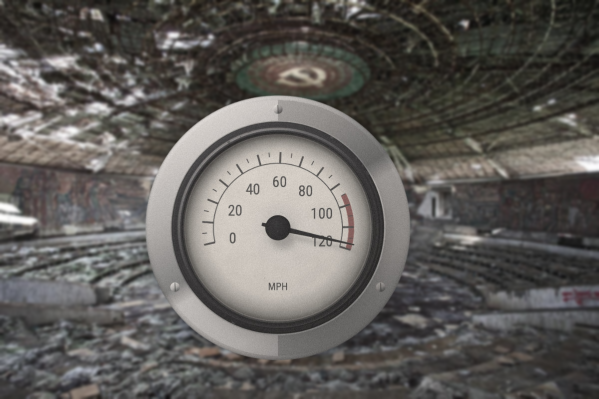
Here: 117.5 (mph)
